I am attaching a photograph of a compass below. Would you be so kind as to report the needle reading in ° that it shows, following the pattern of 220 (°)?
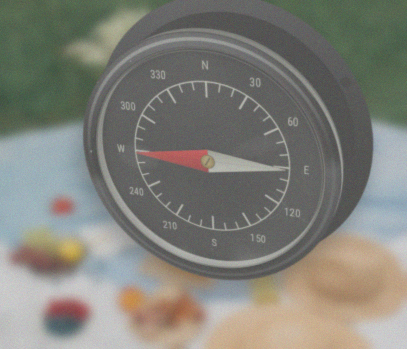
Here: 270 (°)
